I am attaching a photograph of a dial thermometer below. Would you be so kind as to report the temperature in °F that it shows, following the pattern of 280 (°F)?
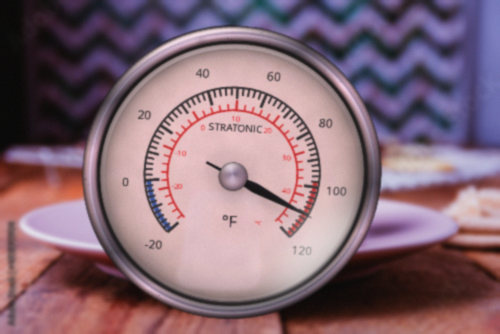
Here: 110 (°F)
